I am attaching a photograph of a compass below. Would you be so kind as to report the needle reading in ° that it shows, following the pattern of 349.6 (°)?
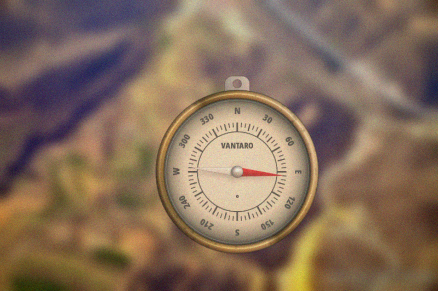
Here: 95 (°)
